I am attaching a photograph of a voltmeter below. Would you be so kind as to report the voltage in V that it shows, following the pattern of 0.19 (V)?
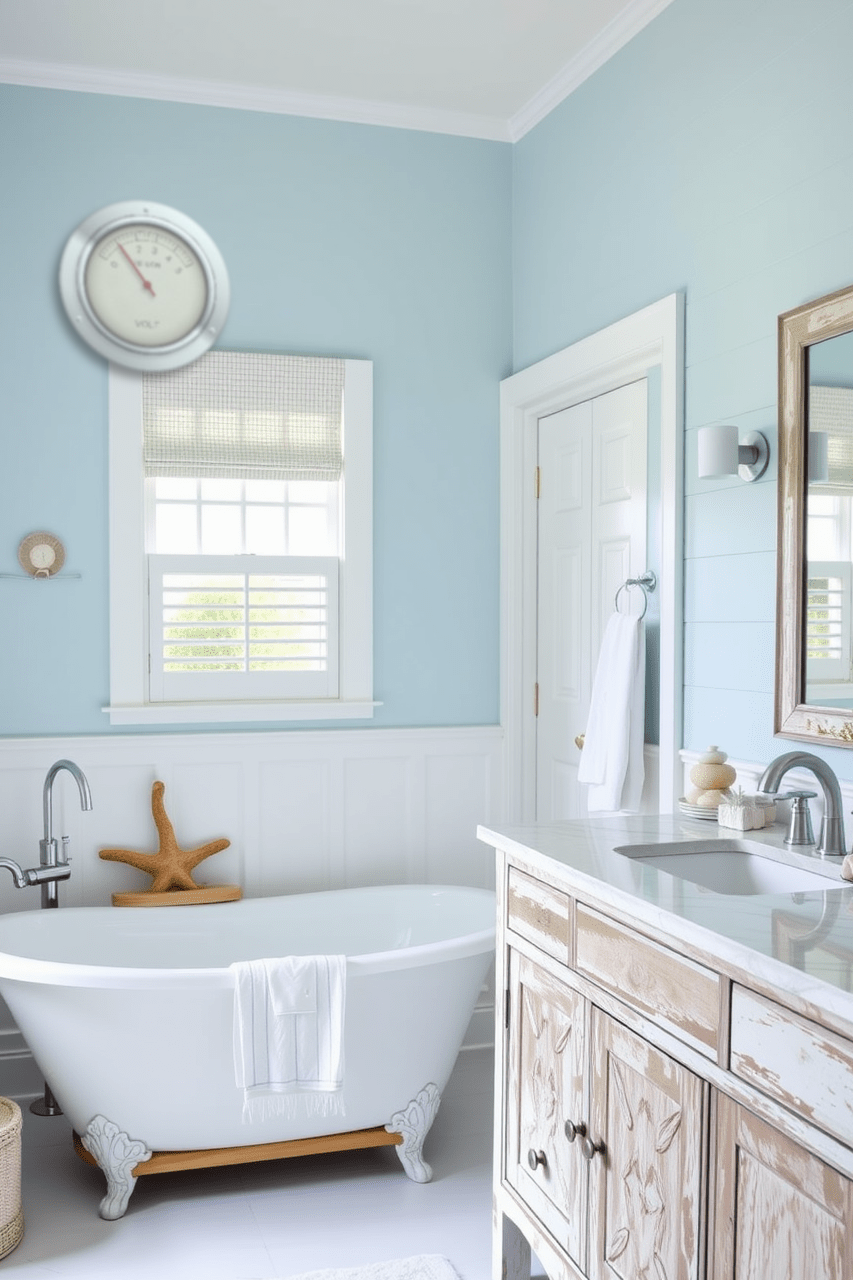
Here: 1 (V)
